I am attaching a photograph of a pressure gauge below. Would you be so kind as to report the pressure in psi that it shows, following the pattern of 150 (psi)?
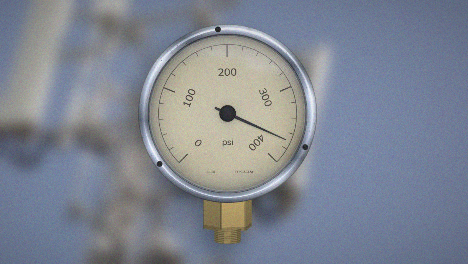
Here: 370 (psi)
